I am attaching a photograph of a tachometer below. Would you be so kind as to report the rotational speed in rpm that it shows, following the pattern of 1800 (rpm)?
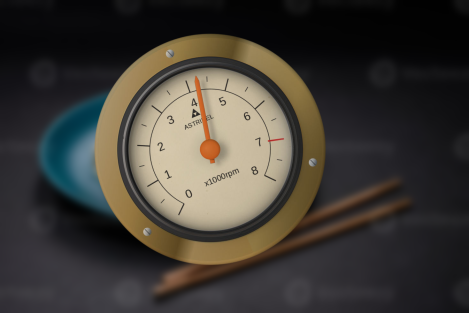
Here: 4250 (rpm)
